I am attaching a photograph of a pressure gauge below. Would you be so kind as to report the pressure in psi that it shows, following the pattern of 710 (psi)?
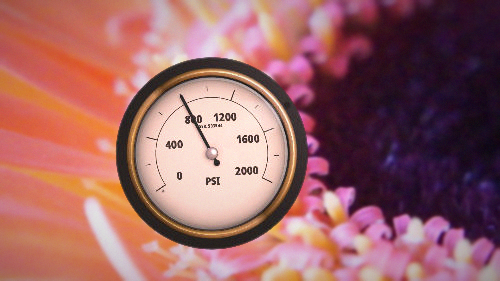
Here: 800 (psi)
